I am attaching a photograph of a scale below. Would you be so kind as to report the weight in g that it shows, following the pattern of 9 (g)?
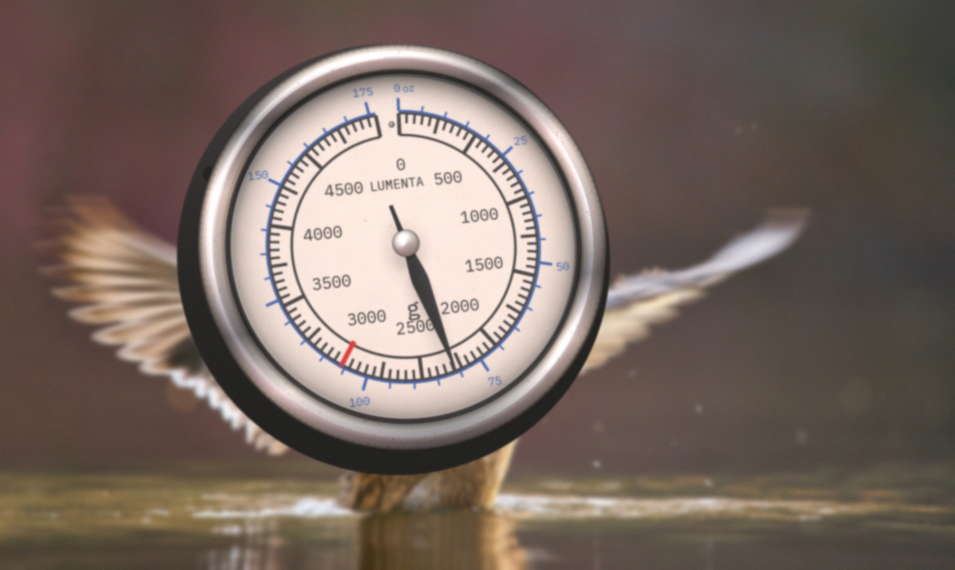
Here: 2300 (g)
